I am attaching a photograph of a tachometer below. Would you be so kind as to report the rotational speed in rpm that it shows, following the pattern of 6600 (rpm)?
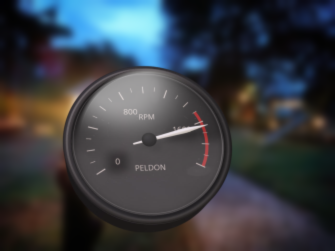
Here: 1650 (rpm)
